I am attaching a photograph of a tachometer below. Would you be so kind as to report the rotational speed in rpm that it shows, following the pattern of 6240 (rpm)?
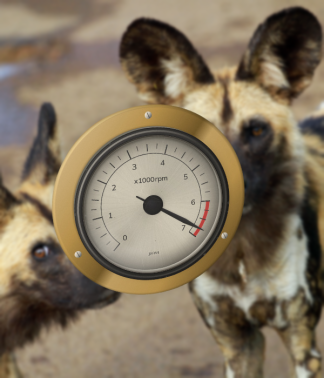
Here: 6750 (rpm)
